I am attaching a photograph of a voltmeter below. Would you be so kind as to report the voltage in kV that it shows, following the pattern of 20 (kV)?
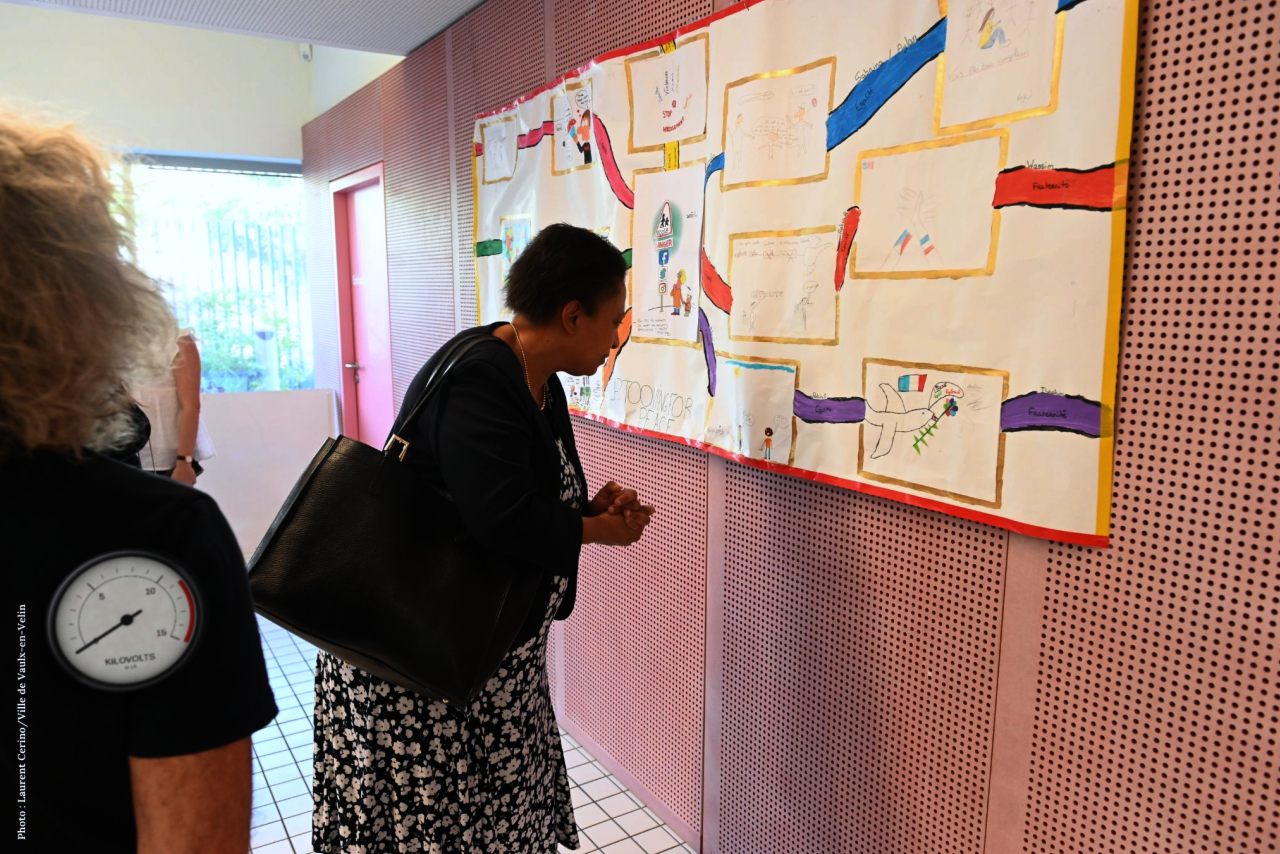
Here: 0 (kV)
